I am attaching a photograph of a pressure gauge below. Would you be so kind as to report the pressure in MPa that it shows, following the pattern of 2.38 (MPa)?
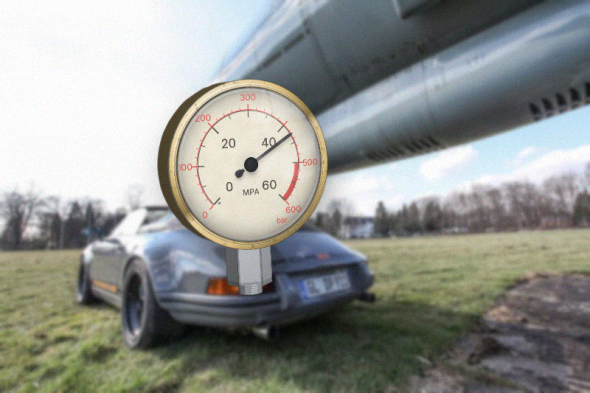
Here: 42.5 (MPa)
